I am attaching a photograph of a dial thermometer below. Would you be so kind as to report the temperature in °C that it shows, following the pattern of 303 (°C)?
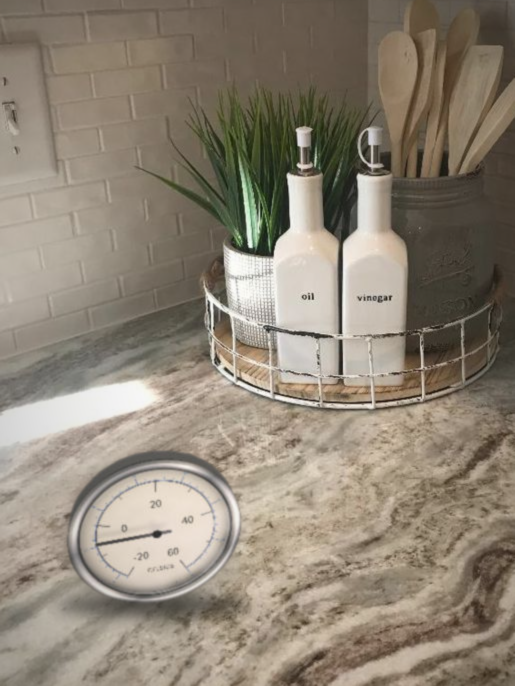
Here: -5 (°C)
